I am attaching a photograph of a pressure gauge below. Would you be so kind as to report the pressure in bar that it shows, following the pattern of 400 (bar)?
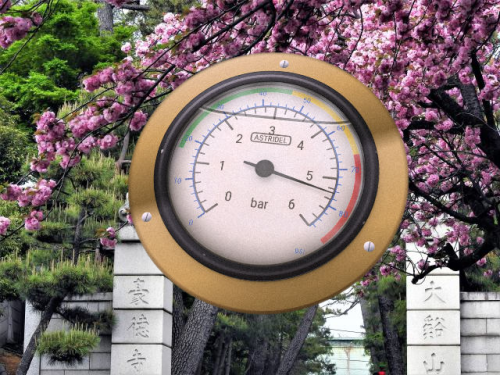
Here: 5.3 (bar)
